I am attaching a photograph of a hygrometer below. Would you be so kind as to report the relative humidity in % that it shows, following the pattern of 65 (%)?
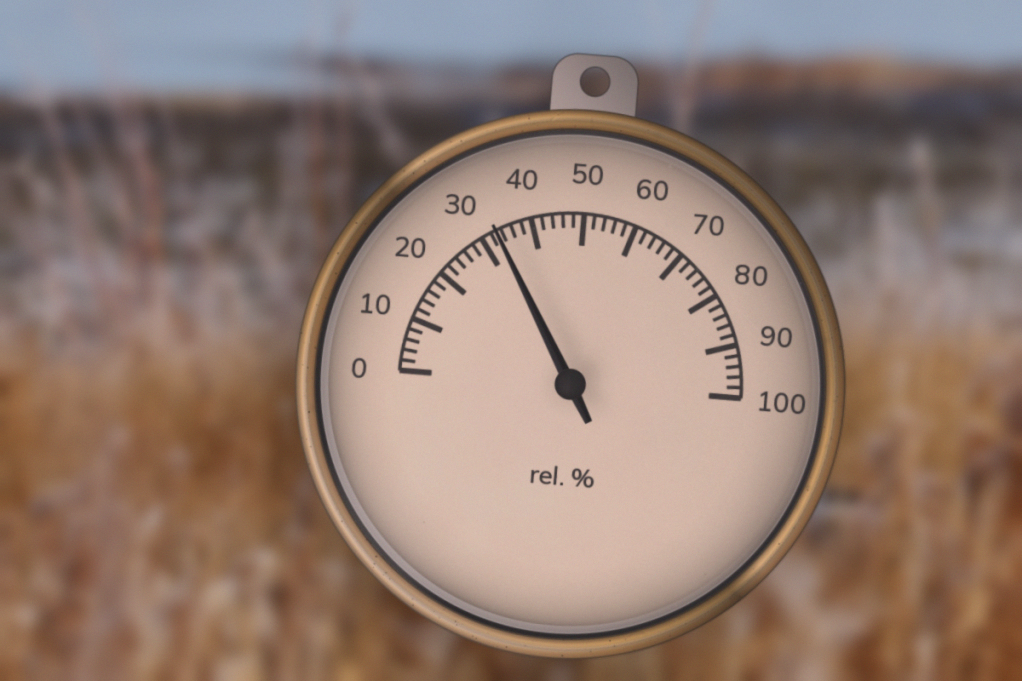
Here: 33 (%)
